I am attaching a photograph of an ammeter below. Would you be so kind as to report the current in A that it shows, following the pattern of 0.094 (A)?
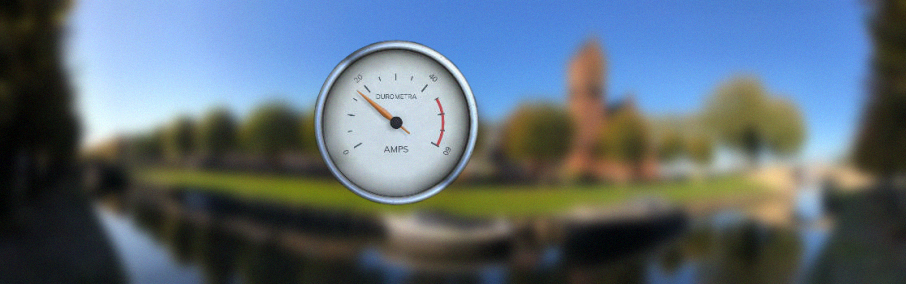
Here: 17.5 (A)
